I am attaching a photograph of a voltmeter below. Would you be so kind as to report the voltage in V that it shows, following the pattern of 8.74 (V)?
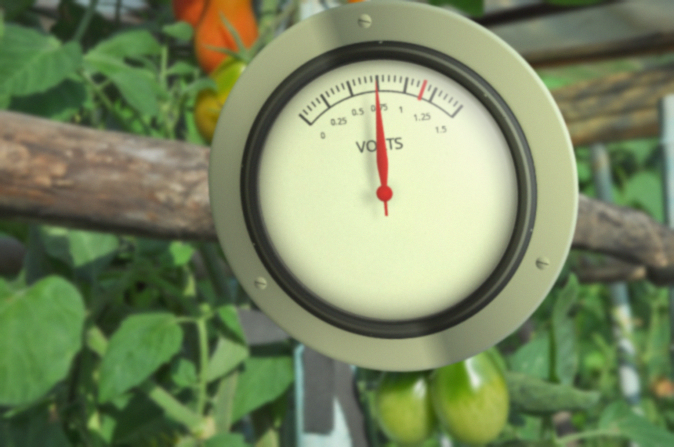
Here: 0.75 (V)
